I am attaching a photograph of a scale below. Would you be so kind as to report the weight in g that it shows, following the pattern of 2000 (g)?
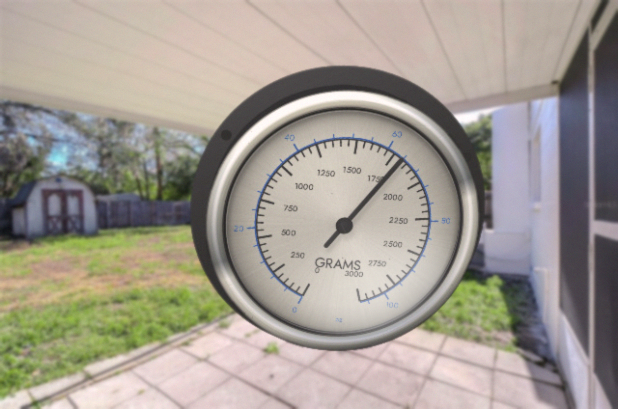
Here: 1800 (g)
